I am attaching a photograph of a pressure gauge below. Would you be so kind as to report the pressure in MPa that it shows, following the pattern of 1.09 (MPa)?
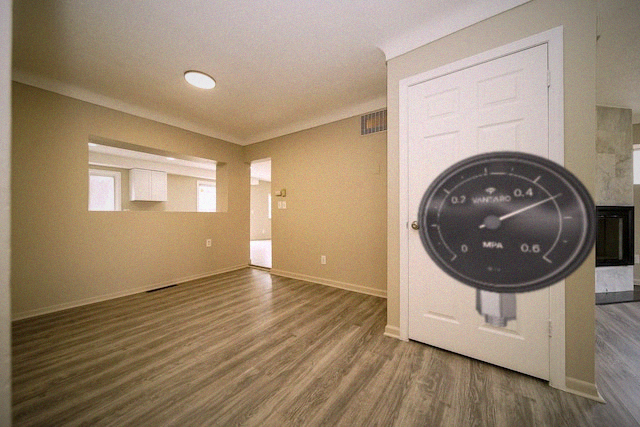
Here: 0.45 (MPa)
